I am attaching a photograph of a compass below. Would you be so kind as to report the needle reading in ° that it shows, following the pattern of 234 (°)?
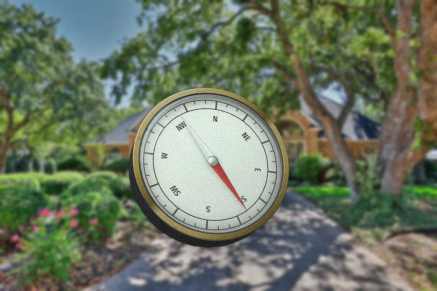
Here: 140 (°)
